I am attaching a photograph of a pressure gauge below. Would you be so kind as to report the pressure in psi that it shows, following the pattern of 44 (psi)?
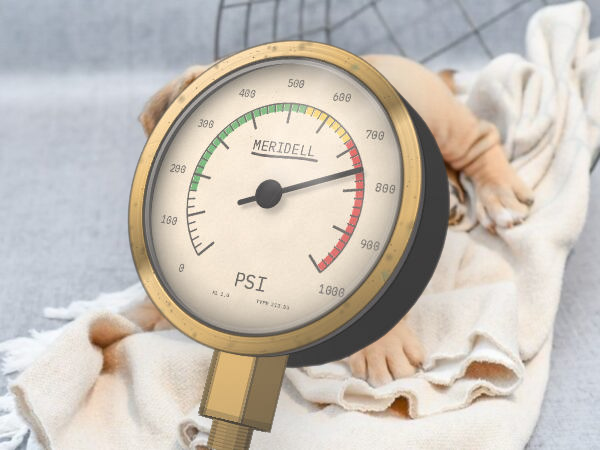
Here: 760 (psi)
